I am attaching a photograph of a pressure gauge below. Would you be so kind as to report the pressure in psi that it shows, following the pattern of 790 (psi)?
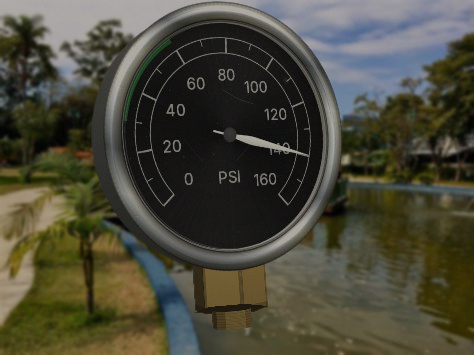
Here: 140 (psi)
